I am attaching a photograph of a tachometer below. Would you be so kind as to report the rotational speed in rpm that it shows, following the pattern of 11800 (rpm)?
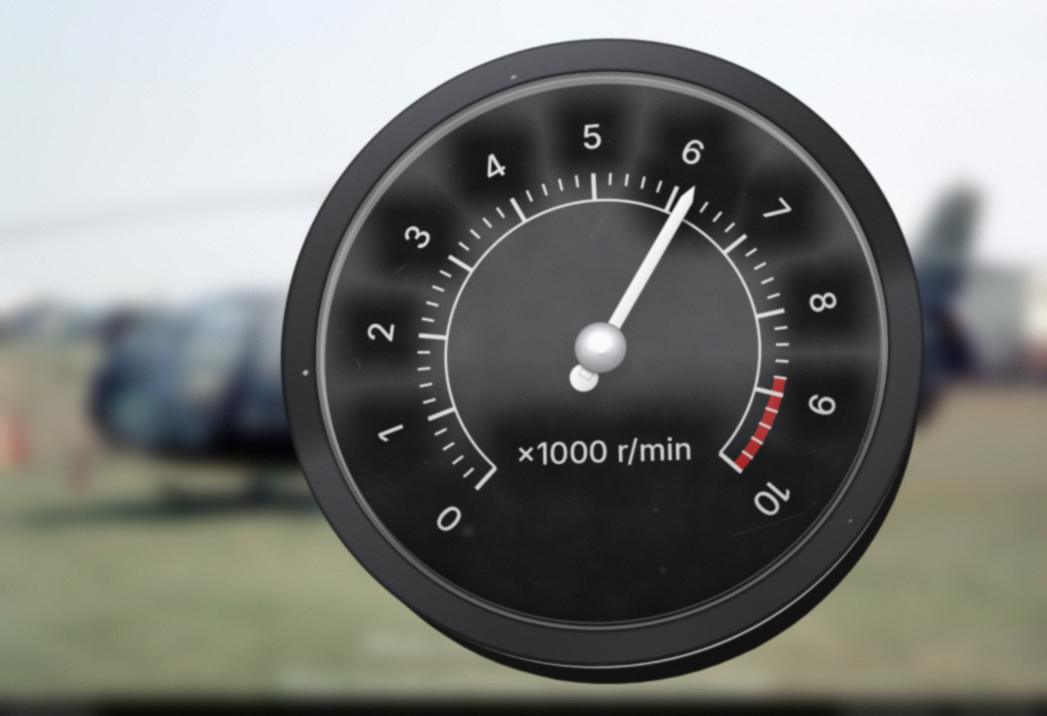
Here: 6200 (rpm)
